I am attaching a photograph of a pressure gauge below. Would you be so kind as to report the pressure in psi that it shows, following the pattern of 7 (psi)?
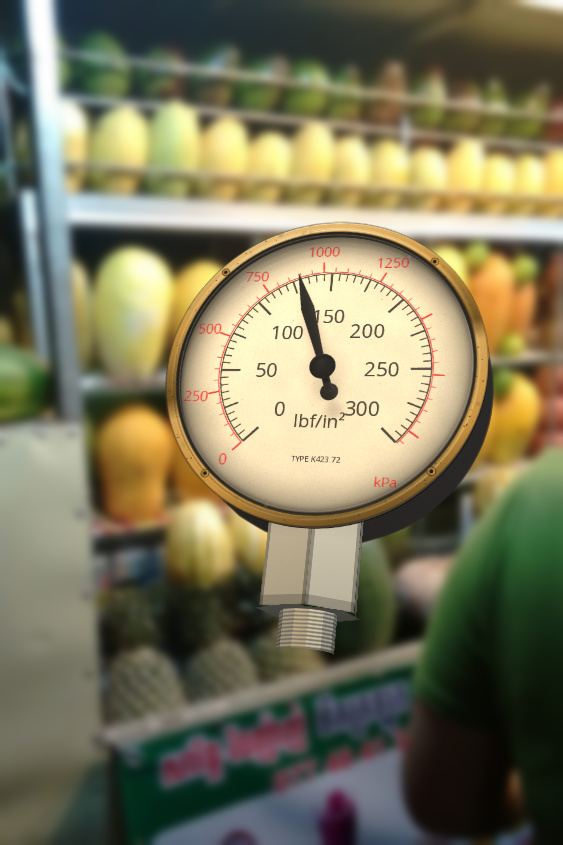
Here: 130 (psi)
